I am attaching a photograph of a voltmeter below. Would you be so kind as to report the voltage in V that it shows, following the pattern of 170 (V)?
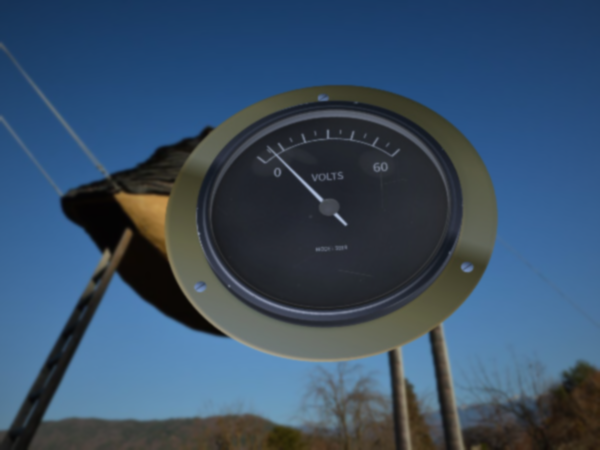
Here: 5 (V)
